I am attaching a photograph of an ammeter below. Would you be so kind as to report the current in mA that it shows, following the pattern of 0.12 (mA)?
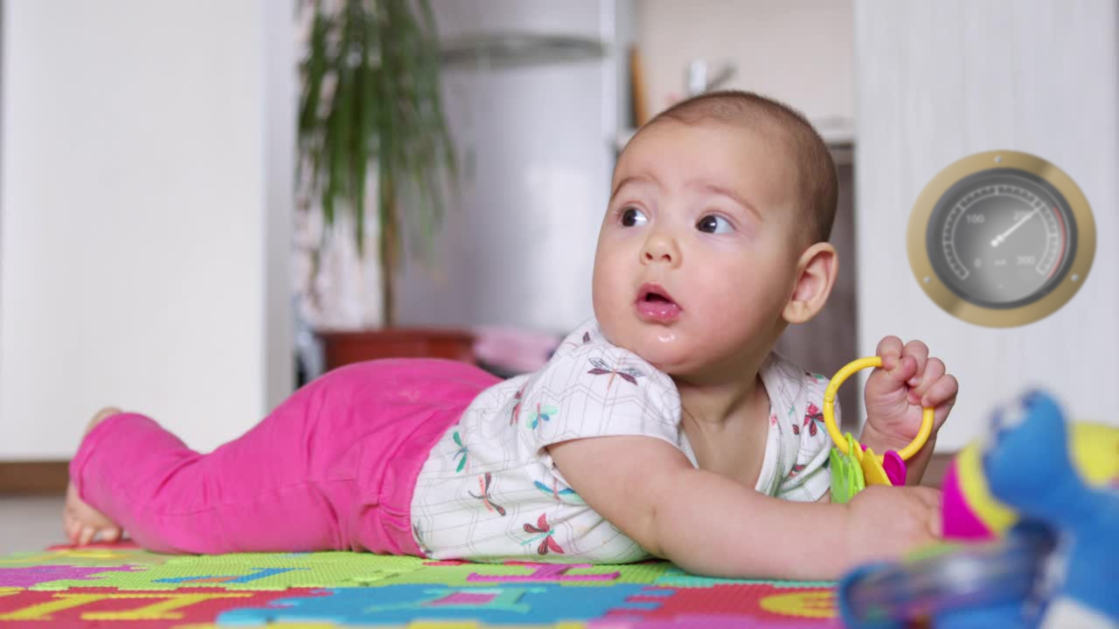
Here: 210 (mA)
